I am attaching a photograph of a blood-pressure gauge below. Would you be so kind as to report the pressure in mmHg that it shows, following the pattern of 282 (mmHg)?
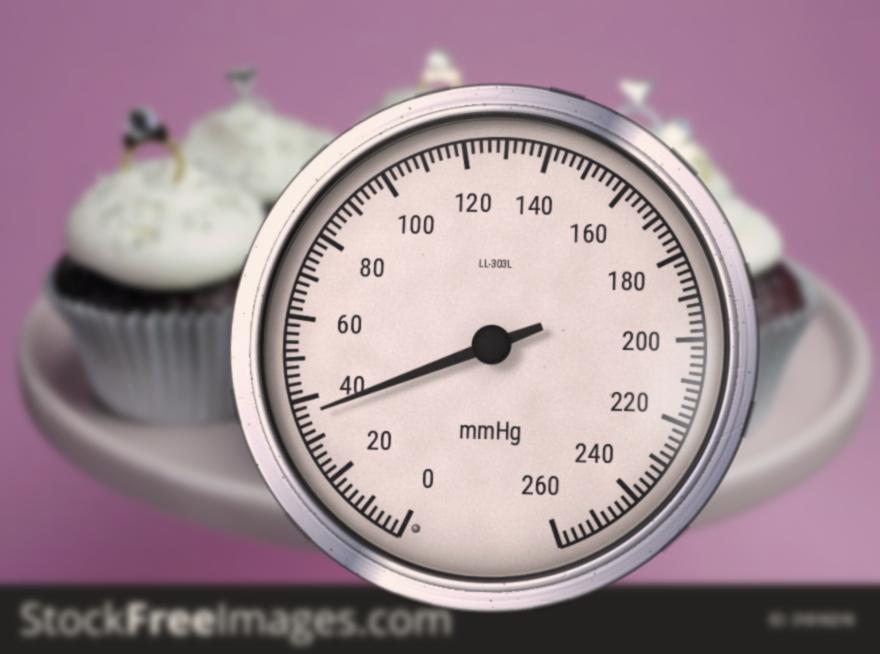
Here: 36 (mmHg)
